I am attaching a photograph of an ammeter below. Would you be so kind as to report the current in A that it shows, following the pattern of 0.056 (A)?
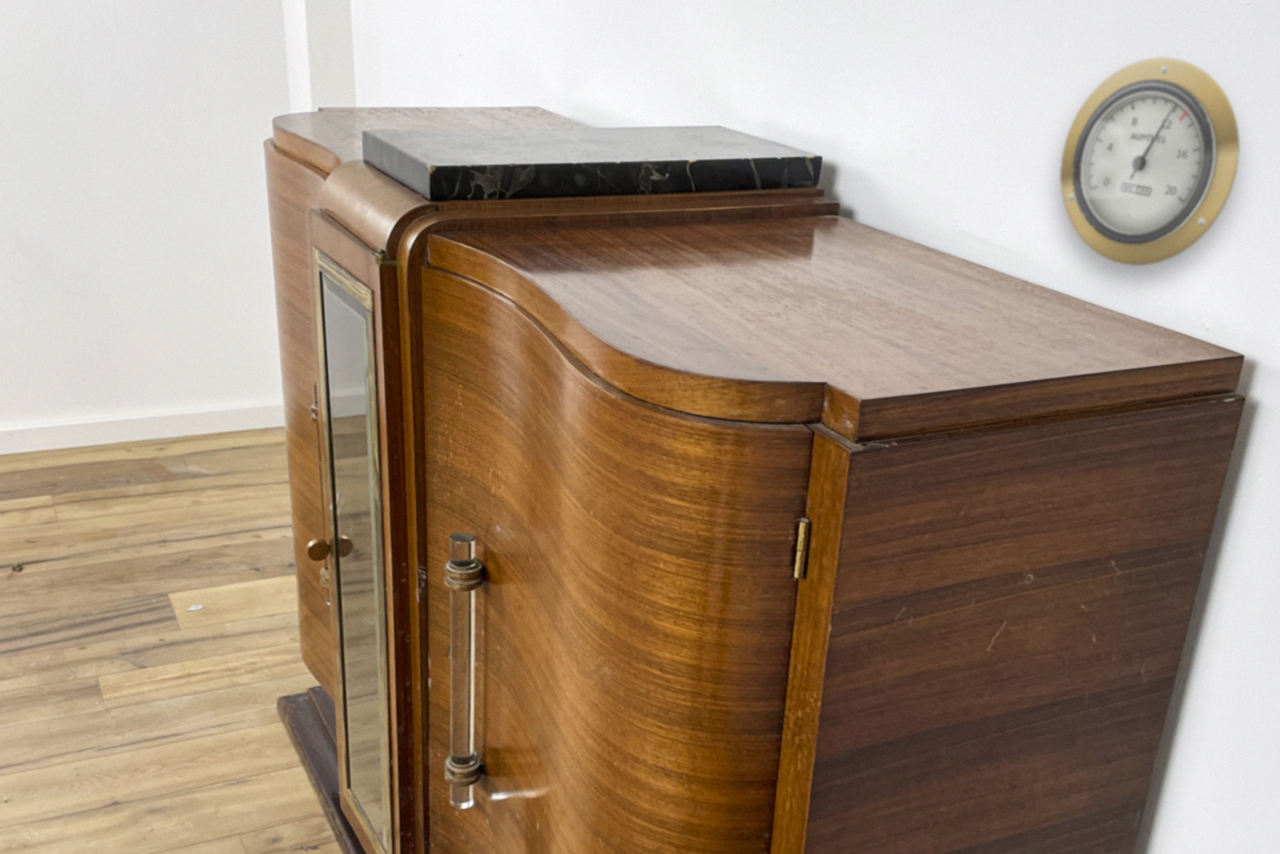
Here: 12 (A)
